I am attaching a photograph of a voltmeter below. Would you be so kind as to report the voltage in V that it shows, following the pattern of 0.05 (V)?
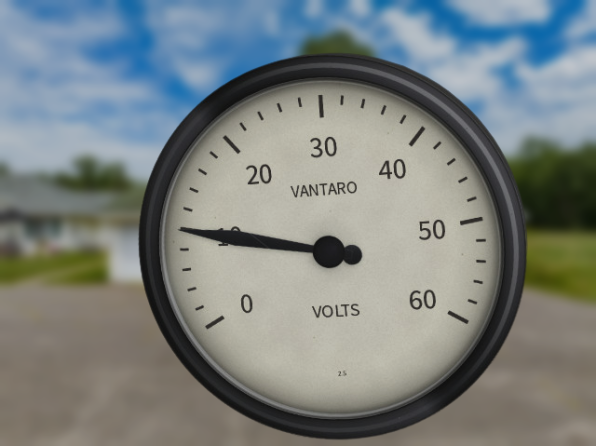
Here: 10 (V)
